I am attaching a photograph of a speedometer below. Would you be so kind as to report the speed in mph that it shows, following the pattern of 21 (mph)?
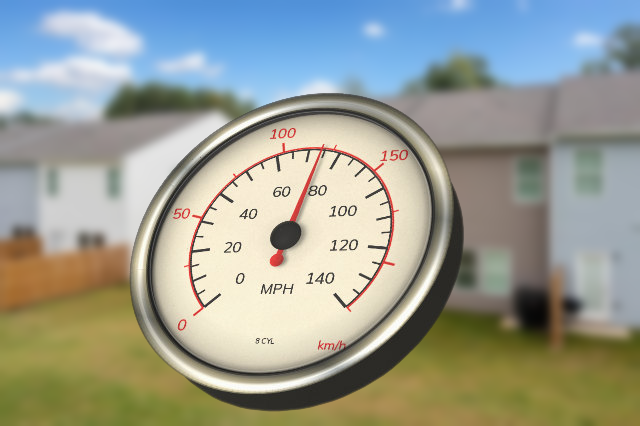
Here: 75 (mph)
